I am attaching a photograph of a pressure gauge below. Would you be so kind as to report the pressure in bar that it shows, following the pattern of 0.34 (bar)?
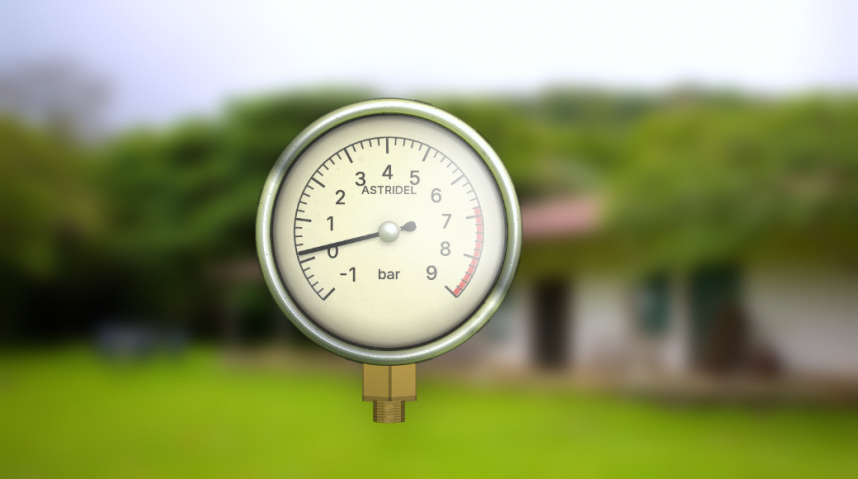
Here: 0.2 (bar)
